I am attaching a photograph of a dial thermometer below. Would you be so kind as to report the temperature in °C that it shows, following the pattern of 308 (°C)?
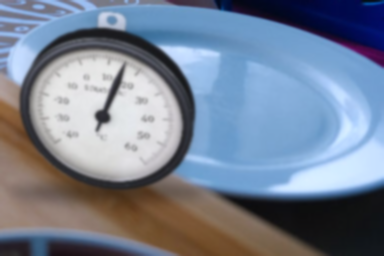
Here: 15 (°C)
